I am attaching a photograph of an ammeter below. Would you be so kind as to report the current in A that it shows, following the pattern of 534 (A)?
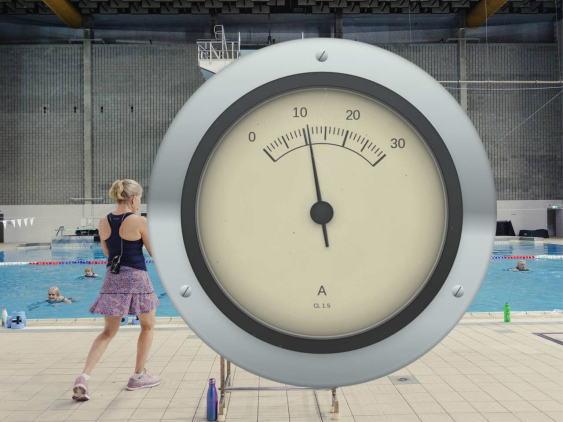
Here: 11 (A)
